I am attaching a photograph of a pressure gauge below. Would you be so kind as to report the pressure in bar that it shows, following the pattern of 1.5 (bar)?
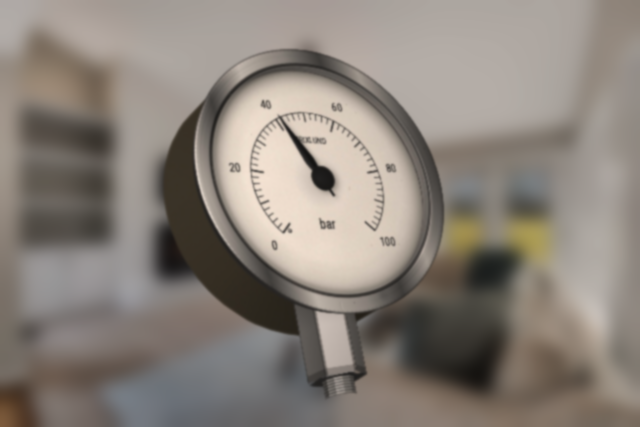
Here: 40 (bar)
